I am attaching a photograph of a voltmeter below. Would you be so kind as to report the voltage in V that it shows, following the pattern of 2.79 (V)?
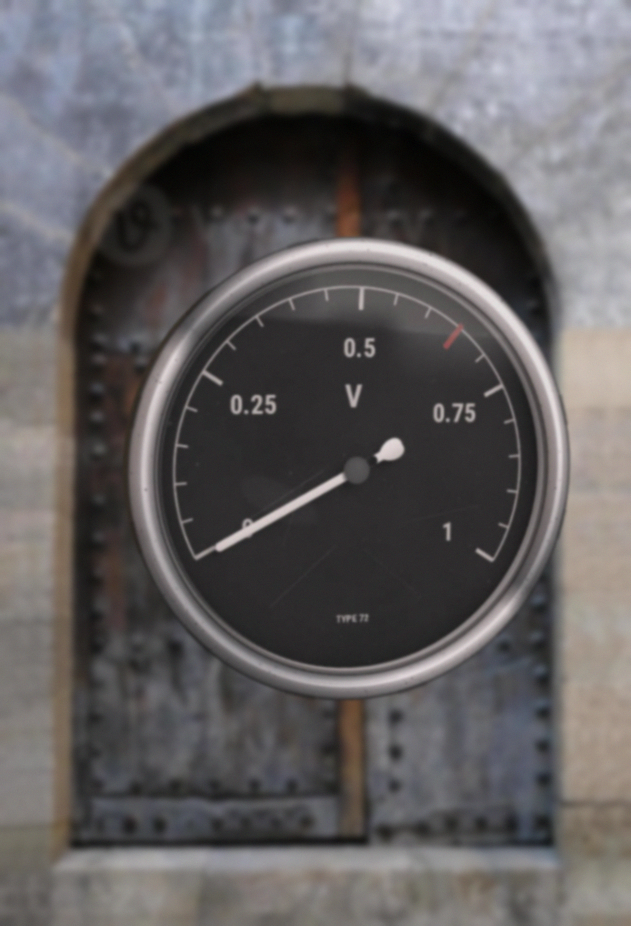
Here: 0 (V)
